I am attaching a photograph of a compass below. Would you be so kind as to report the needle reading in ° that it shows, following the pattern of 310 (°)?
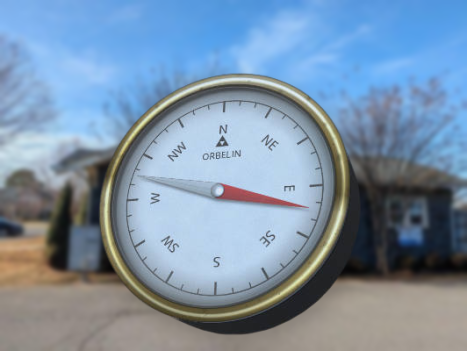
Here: 105 (°)
